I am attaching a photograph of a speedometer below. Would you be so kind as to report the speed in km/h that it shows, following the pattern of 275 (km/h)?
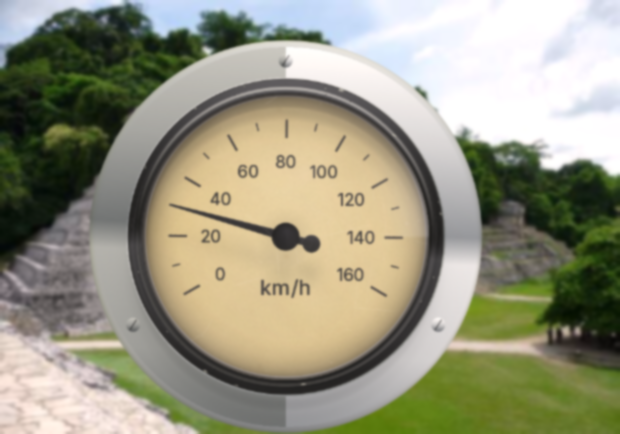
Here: 30 (km/h)
